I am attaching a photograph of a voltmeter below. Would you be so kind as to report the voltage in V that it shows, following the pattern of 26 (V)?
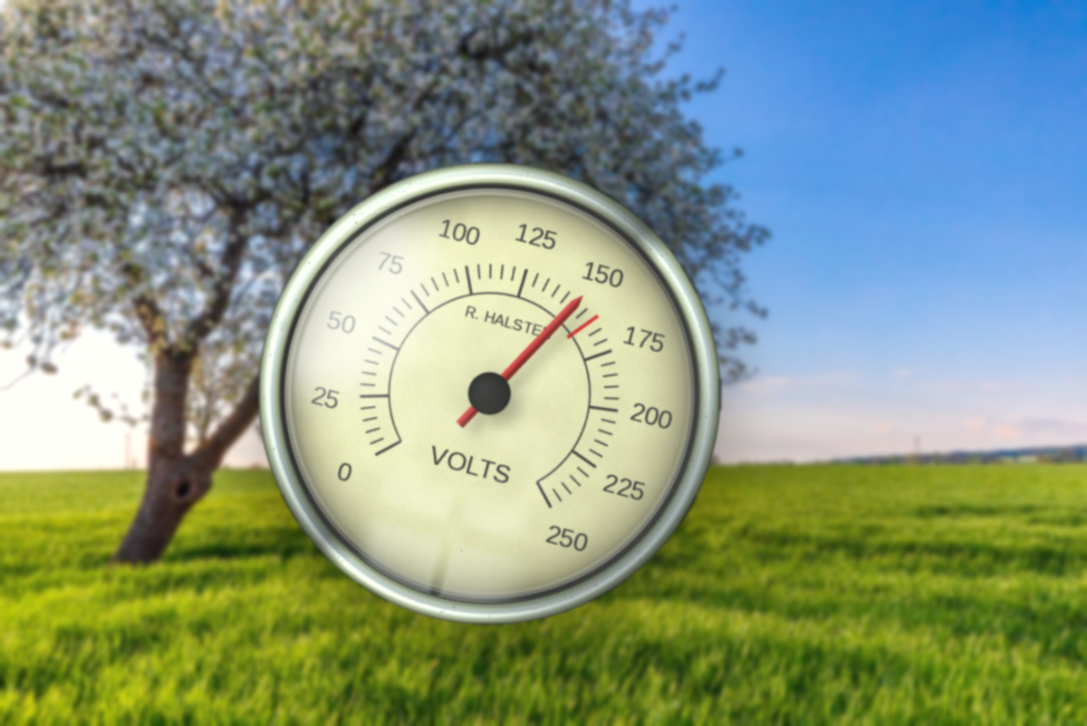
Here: 150 (V)
